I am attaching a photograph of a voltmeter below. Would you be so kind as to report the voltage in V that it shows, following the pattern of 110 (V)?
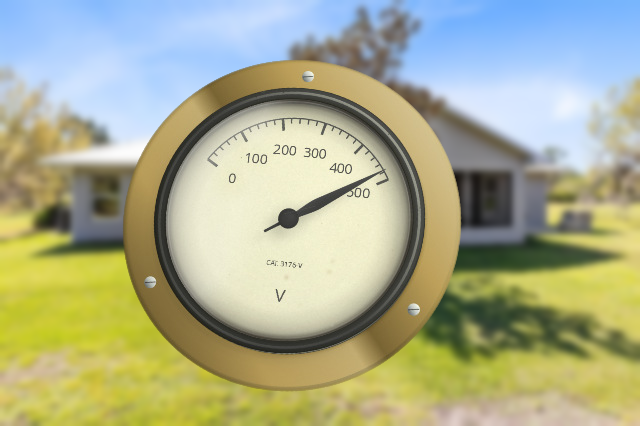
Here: 480 (V)
